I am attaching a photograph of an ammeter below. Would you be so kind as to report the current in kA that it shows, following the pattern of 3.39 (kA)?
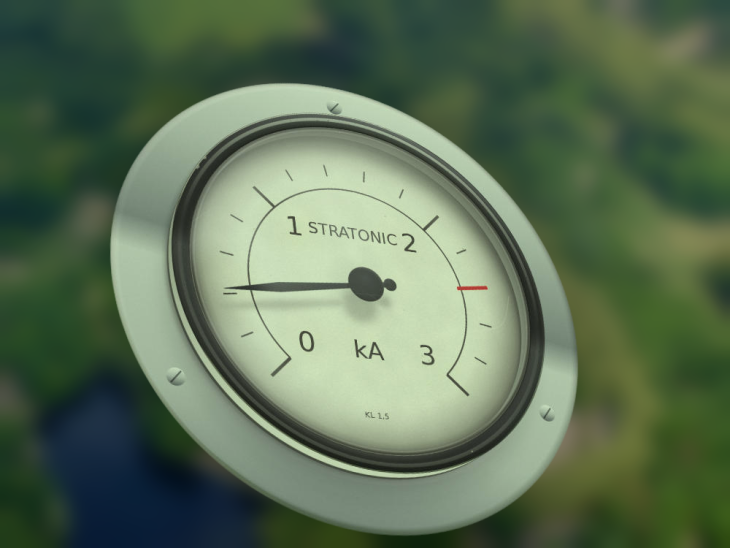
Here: 0.4 (kA)
